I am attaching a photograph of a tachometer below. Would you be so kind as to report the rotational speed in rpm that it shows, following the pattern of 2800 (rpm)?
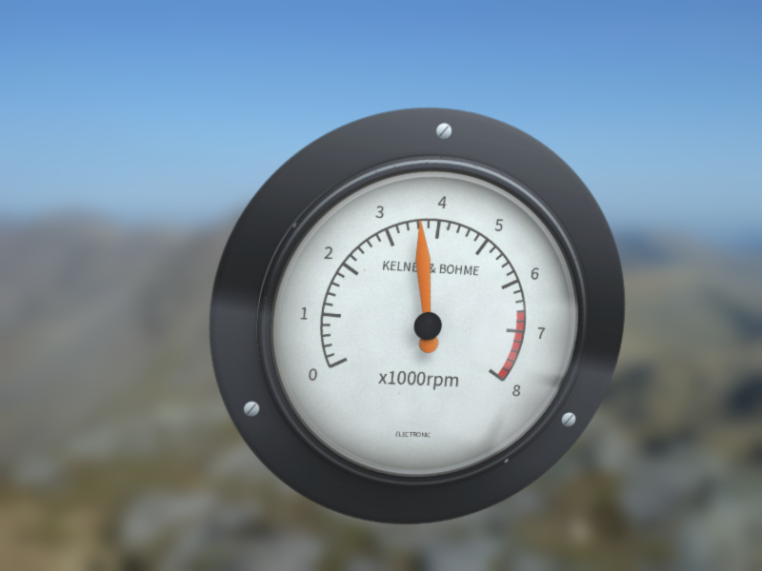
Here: 3600 (rpm)
